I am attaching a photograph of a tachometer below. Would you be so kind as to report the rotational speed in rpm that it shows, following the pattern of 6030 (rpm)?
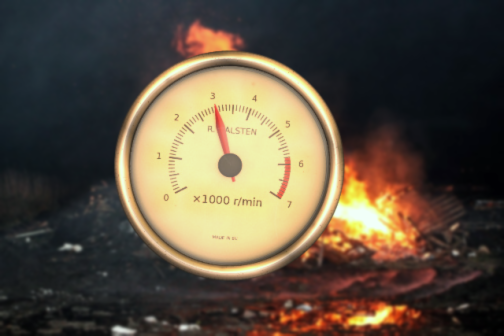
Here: 3000 (rpm)
